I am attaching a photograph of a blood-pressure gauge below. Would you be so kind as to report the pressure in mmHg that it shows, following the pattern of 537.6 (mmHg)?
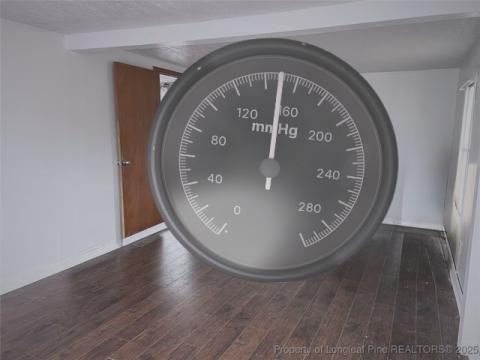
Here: 150 (mmHg)
